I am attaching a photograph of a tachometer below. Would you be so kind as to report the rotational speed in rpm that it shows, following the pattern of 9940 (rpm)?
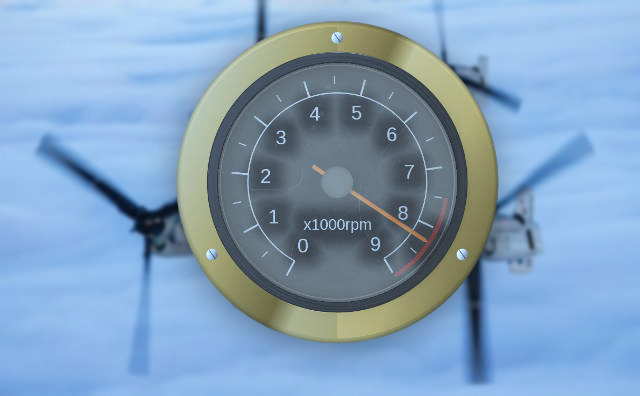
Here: 8250 (rpm)
